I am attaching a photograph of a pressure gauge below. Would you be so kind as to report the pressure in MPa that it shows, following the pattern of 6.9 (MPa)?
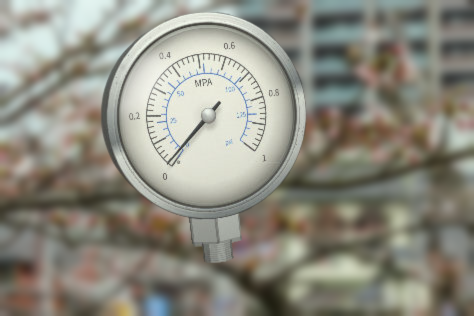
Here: 0.02 (MPa)
